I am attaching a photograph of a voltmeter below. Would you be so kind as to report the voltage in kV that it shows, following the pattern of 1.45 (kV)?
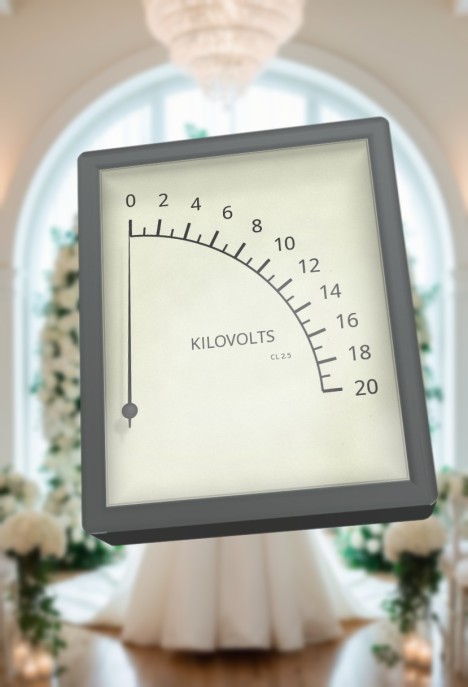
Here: 0 (kV)
